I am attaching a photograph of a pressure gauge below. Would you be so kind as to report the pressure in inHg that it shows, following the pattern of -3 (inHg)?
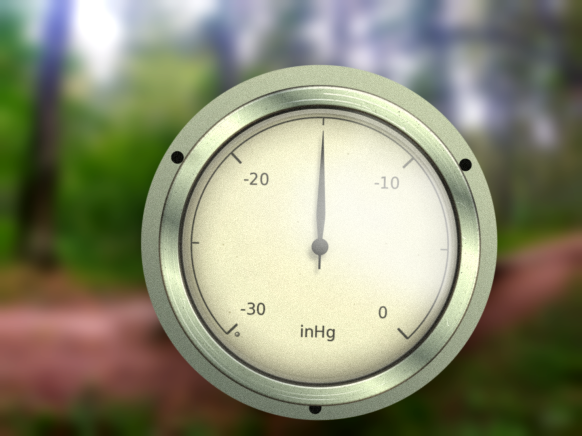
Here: -15 (inHg)
